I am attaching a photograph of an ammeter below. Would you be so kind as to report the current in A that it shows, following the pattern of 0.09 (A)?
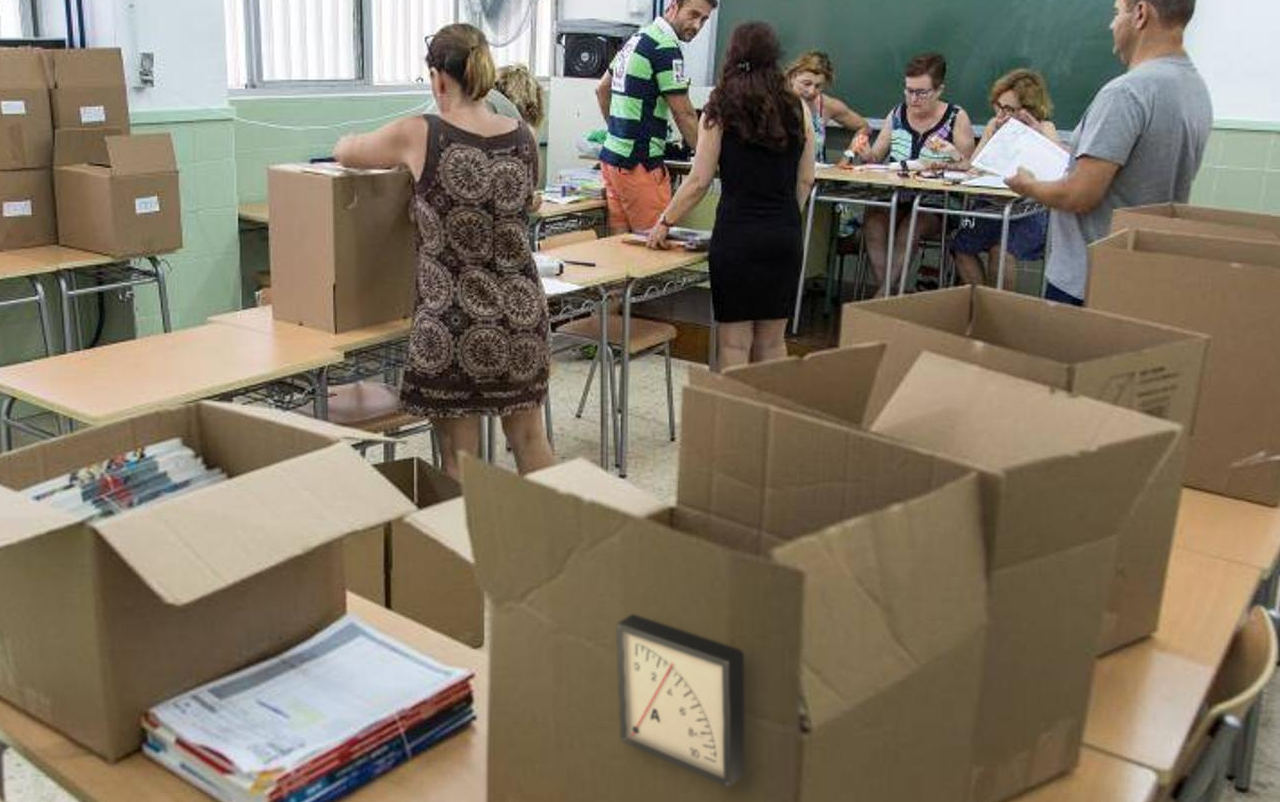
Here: 3 (A)
